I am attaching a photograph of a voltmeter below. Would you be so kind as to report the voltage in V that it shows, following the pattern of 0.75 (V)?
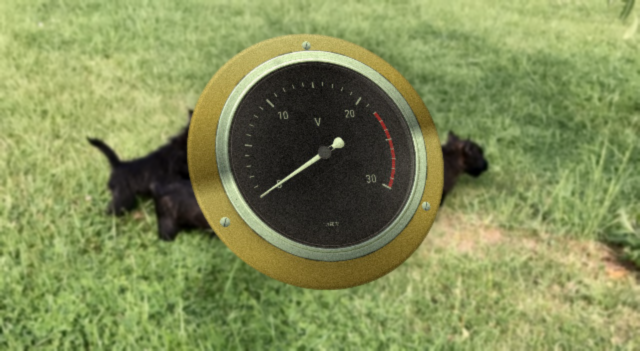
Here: 0 (V)
